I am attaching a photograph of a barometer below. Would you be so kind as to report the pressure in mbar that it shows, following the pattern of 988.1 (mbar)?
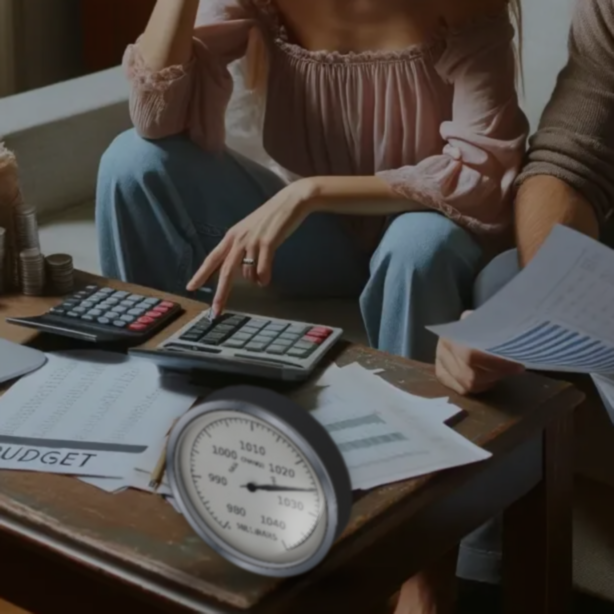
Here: 1025 (mbar)
